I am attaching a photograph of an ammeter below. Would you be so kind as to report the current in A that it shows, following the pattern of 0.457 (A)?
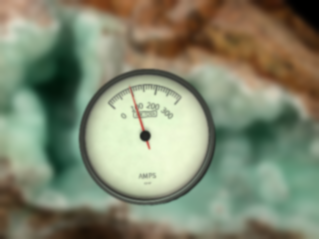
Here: 100 (A)
